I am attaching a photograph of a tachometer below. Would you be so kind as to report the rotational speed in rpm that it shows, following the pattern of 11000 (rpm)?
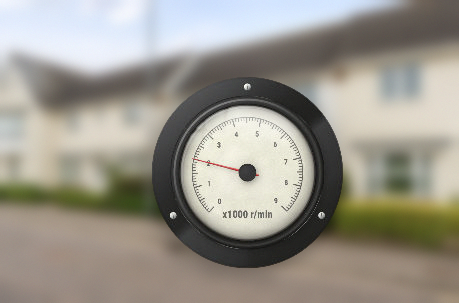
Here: 2000 (rpm)
